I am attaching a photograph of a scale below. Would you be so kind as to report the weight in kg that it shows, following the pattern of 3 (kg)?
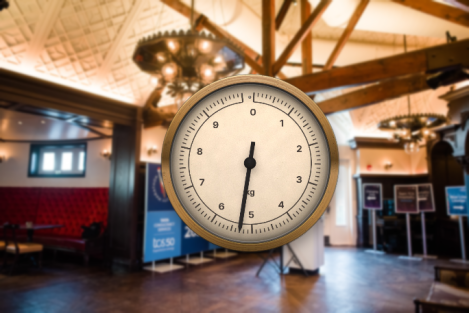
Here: 5.3 (kg)
